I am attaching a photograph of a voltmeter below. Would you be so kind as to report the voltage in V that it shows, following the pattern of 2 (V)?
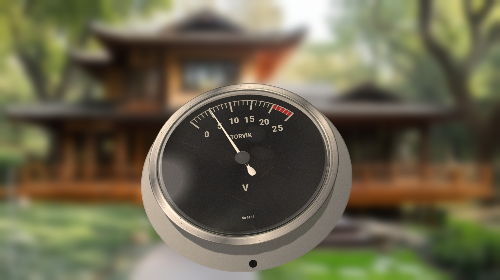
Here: 5 (V)
